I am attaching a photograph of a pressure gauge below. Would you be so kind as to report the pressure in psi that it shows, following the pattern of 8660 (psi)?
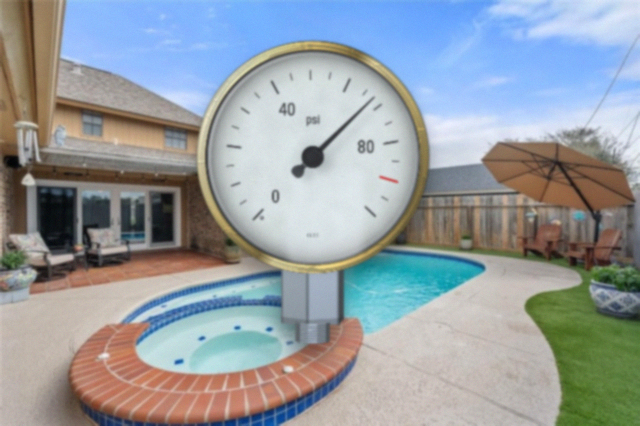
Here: 67.5 (psi)
